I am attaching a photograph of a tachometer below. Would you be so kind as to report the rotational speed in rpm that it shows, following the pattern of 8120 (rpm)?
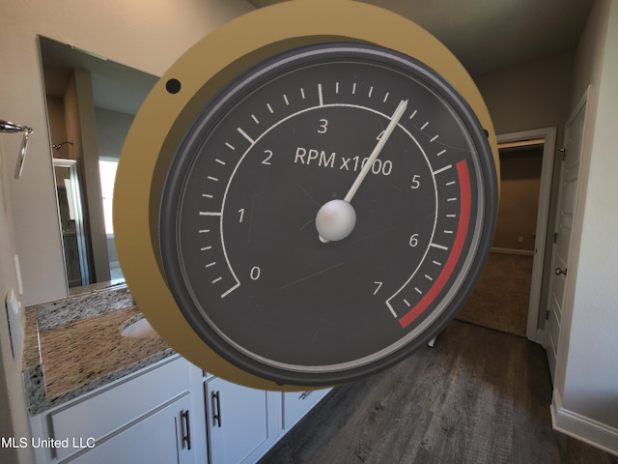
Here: 4000 (rpm)
